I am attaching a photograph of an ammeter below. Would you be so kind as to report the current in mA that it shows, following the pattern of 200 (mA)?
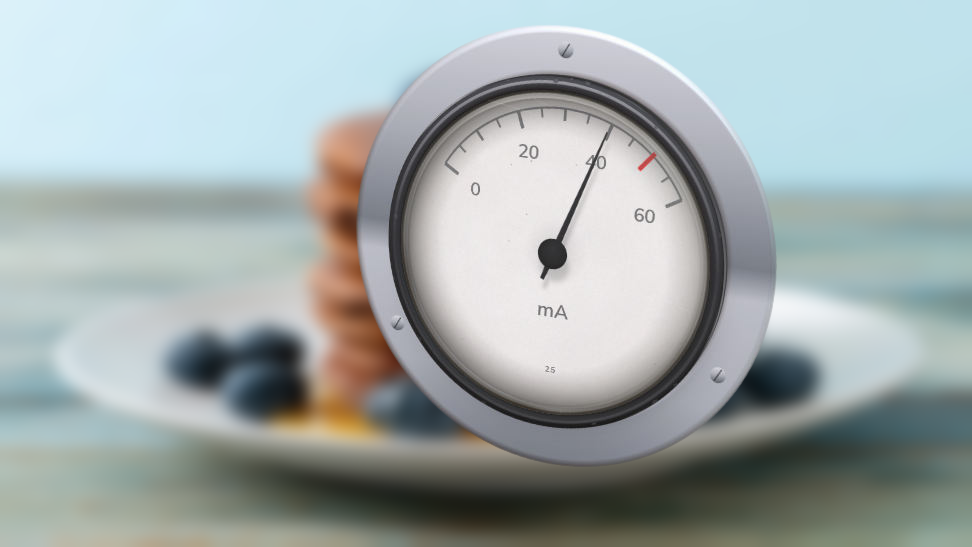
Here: 40 (mA)
